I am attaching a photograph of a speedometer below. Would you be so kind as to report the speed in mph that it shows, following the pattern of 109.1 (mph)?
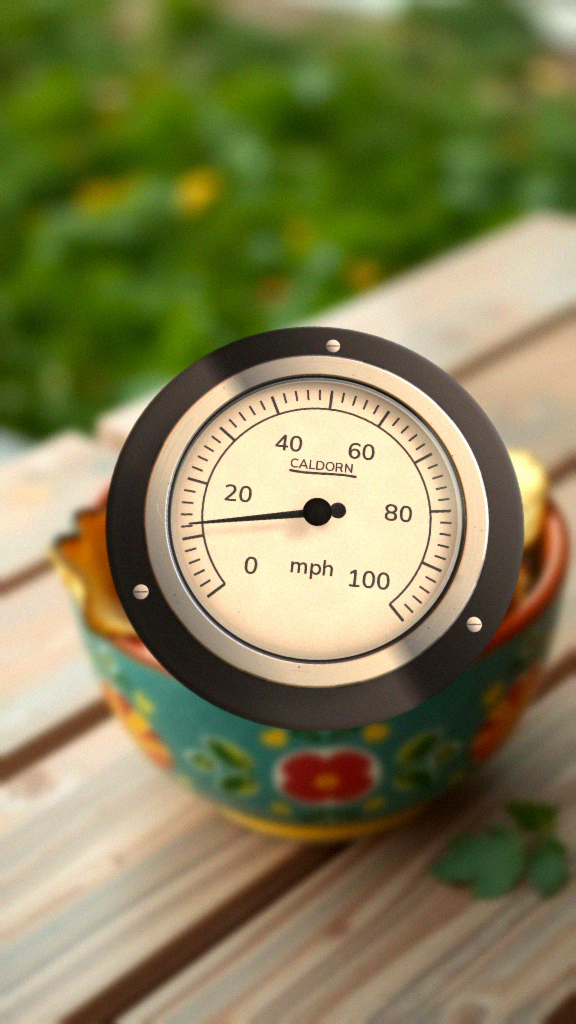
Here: 12 (mph)
